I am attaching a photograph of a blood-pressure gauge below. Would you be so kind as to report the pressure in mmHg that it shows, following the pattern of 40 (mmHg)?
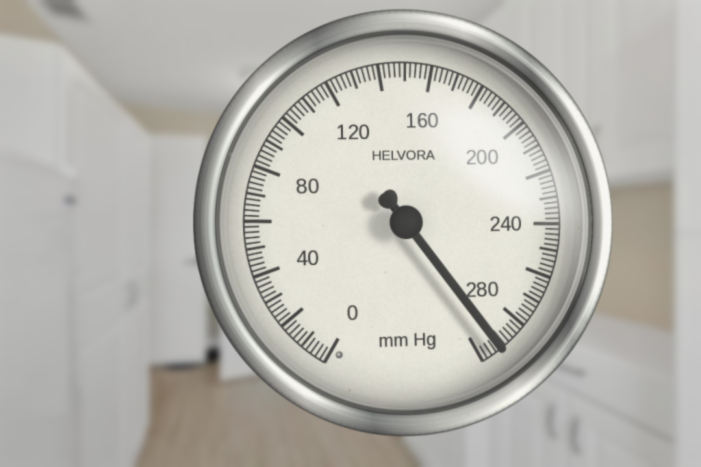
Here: 292 (mmHg)
